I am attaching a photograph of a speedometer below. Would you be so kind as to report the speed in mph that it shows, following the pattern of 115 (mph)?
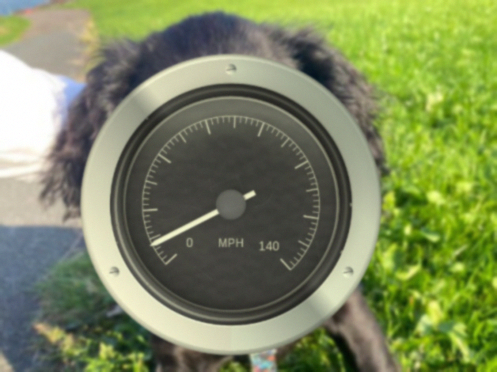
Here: 8 (mph)
